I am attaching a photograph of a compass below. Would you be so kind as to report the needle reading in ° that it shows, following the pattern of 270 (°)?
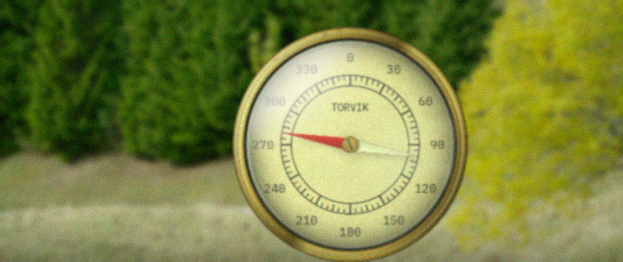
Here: 280 (°)
